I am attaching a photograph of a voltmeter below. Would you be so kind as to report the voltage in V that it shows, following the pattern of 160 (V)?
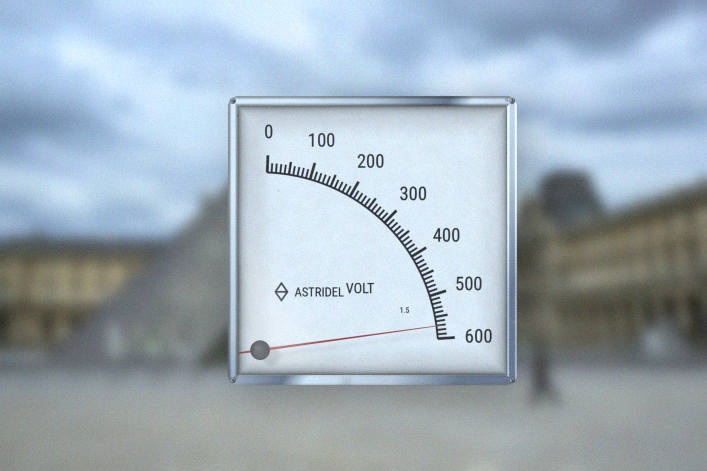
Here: 570 (V)
